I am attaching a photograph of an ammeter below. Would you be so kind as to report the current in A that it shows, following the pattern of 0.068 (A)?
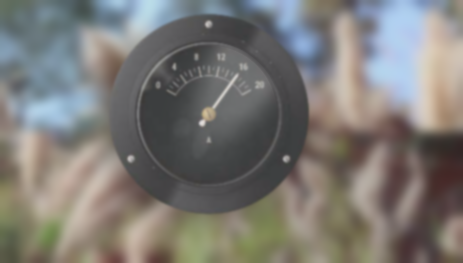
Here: 16 (A)
